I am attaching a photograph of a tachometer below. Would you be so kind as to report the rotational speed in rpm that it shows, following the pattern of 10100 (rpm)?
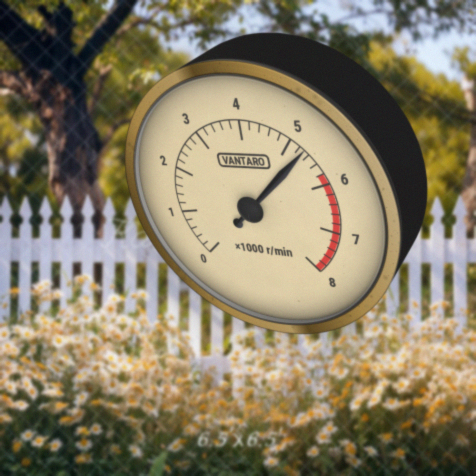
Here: 5300 (rpm)
